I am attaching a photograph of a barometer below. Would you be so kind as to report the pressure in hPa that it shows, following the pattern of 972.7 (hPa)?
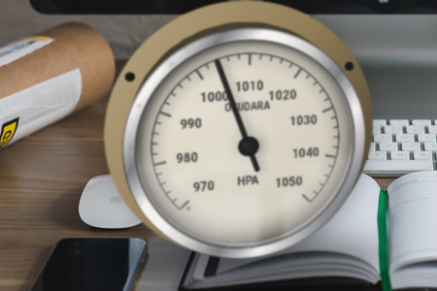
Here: 1004 (hPa)
